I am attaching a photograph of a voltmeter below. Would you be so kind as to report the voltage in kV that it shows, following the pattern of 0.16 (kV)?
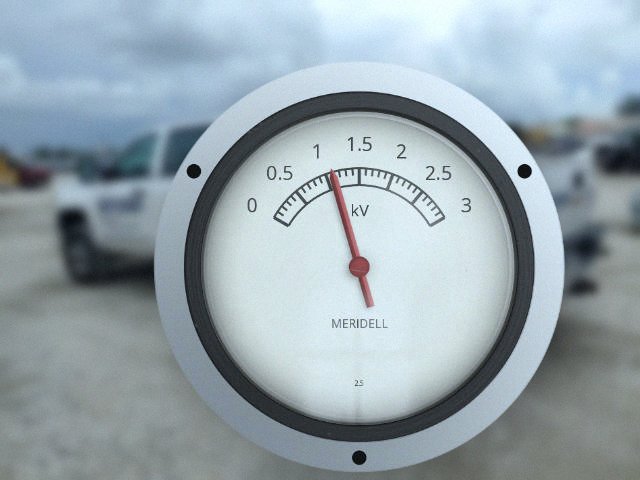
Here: 1.1 (kV)
